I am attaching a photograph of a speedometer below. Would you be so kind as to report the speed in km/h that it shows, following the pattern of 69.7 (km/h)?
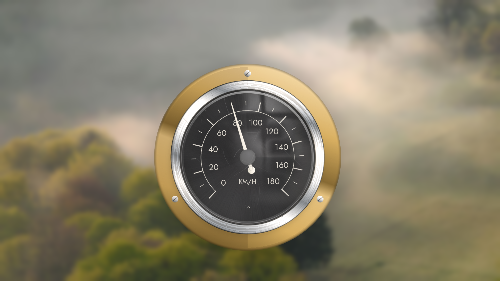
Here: 80 (km/h)
